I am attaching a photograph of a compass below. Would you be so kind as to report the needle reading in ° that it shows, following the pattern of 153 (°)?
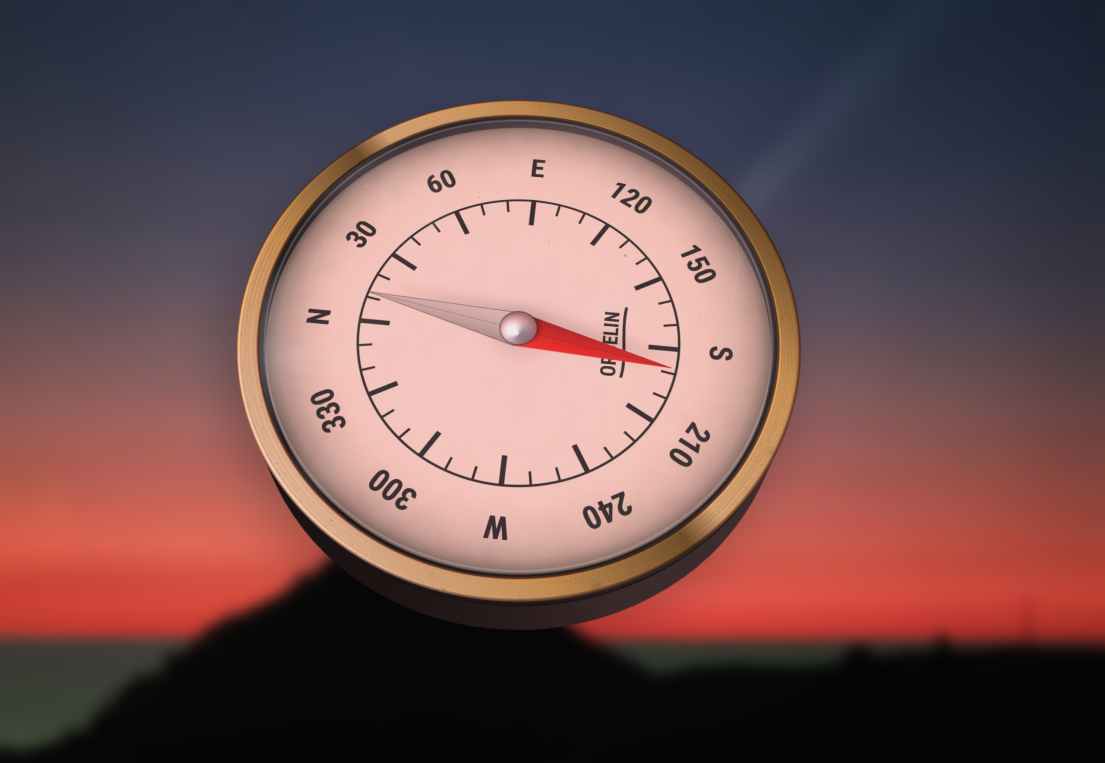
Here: 190 (°)
